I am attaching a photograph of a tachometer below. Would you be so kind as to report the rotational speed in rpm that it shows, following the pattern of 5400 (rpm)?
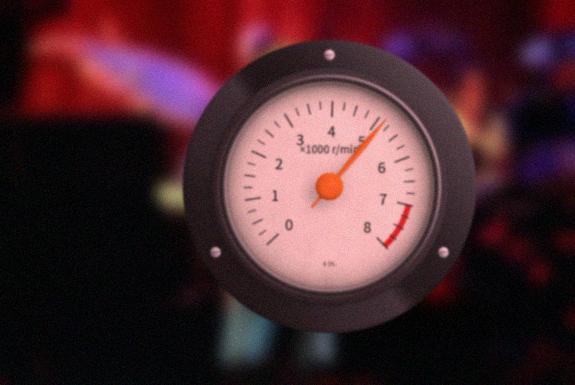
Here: 5125 (rpm)
